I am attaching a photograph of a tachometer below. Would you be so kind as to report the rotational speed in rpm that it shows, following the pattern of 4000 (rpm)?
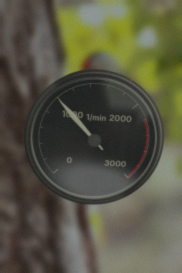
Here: 1000 (rpm)
